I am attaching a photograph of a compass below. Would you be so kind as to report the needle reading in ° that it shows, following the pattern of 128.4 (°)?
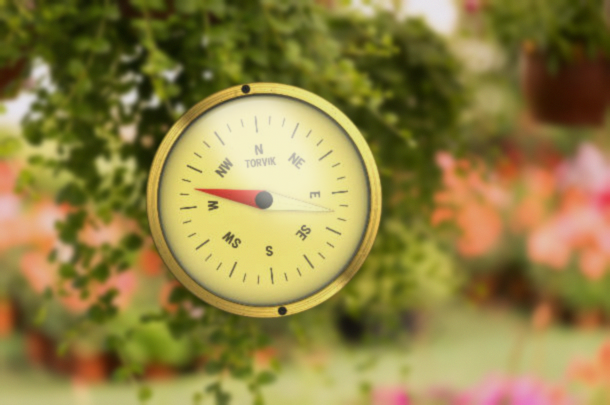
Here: 285 (°)
